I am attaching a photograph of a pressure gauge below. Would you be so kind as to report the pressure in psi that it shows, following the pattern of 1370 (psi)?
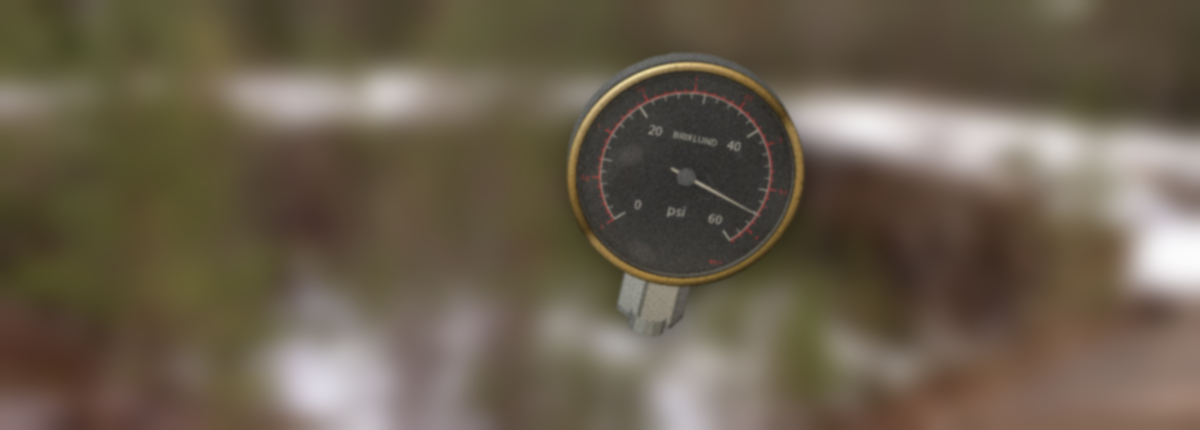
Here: 54 (psi)
